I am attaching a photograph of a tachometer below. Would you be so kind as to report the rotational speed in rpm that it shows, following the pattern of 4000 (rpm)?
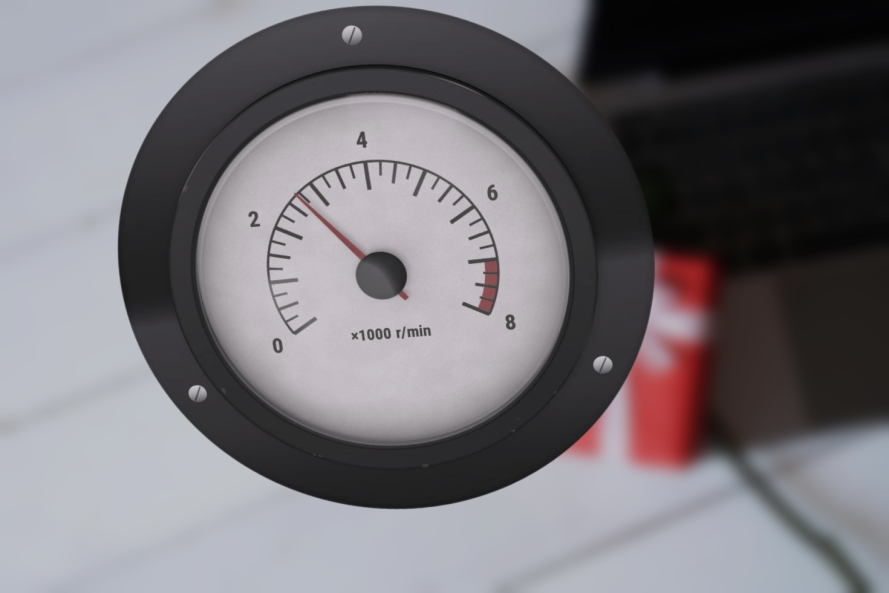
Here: 2750 (rpm)
